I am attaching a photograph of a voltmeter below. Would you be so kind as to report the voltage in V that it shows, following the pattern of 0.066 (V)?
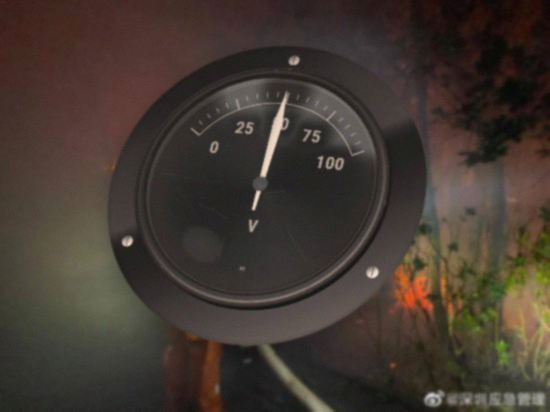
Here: 50 (V)
